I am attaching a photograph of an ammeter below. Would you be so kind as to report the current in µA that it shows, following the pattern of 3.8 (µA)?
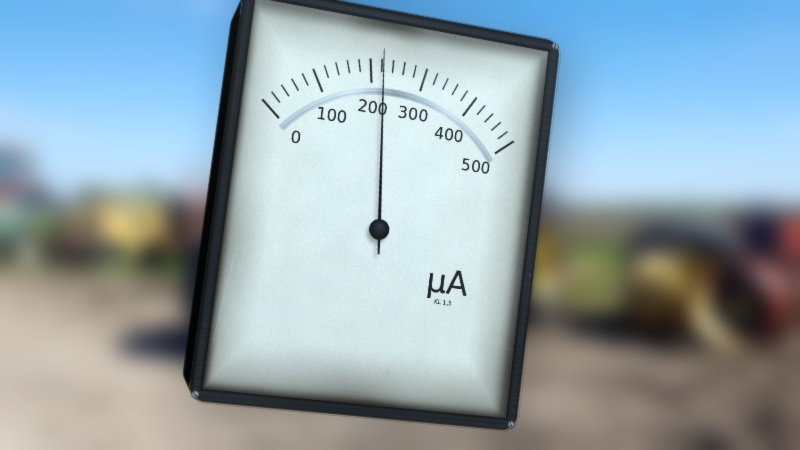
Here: 220 (µA)
